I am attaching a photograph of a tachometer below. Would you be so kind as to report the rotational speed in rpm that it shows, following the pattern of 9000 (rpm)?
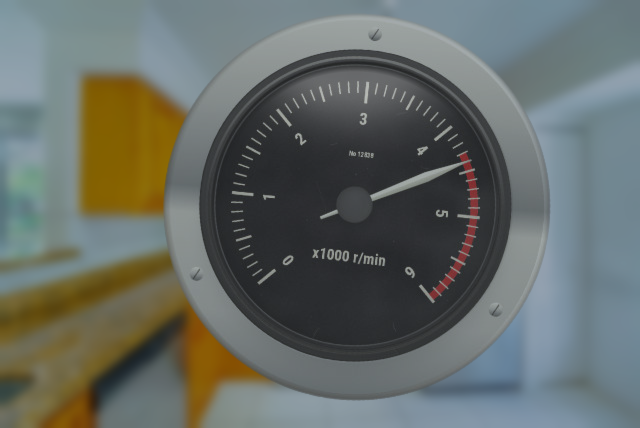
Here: 4400 (rpm)
